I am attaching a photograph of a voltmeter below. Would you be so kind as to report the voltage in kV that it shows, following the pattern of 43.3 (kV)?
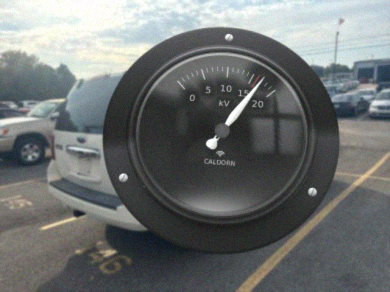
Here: 17 (kV)
